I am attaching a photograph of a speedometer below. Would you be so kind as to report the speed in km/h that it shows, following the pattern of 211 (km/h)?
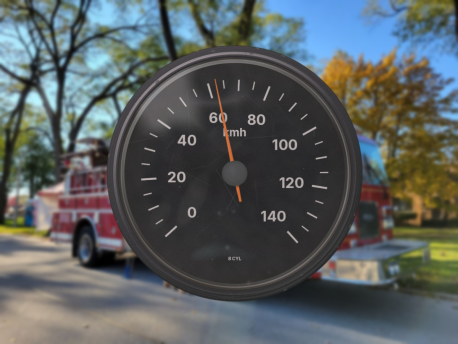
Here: 62.5 (km/h)
